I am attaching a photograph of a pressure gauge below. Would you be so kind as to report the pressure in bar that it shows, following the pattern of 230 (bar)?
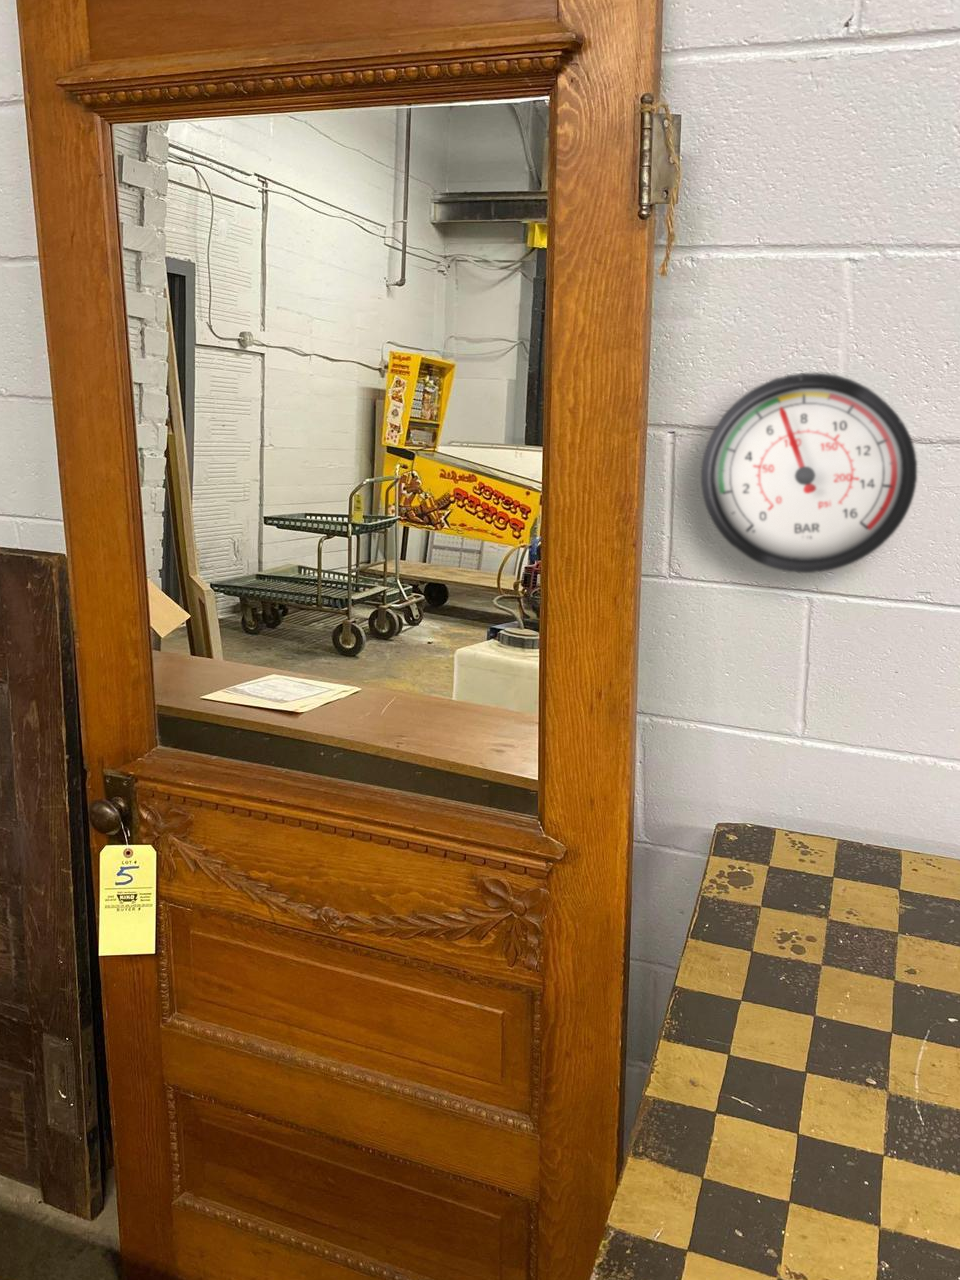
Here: 7 (bar)
